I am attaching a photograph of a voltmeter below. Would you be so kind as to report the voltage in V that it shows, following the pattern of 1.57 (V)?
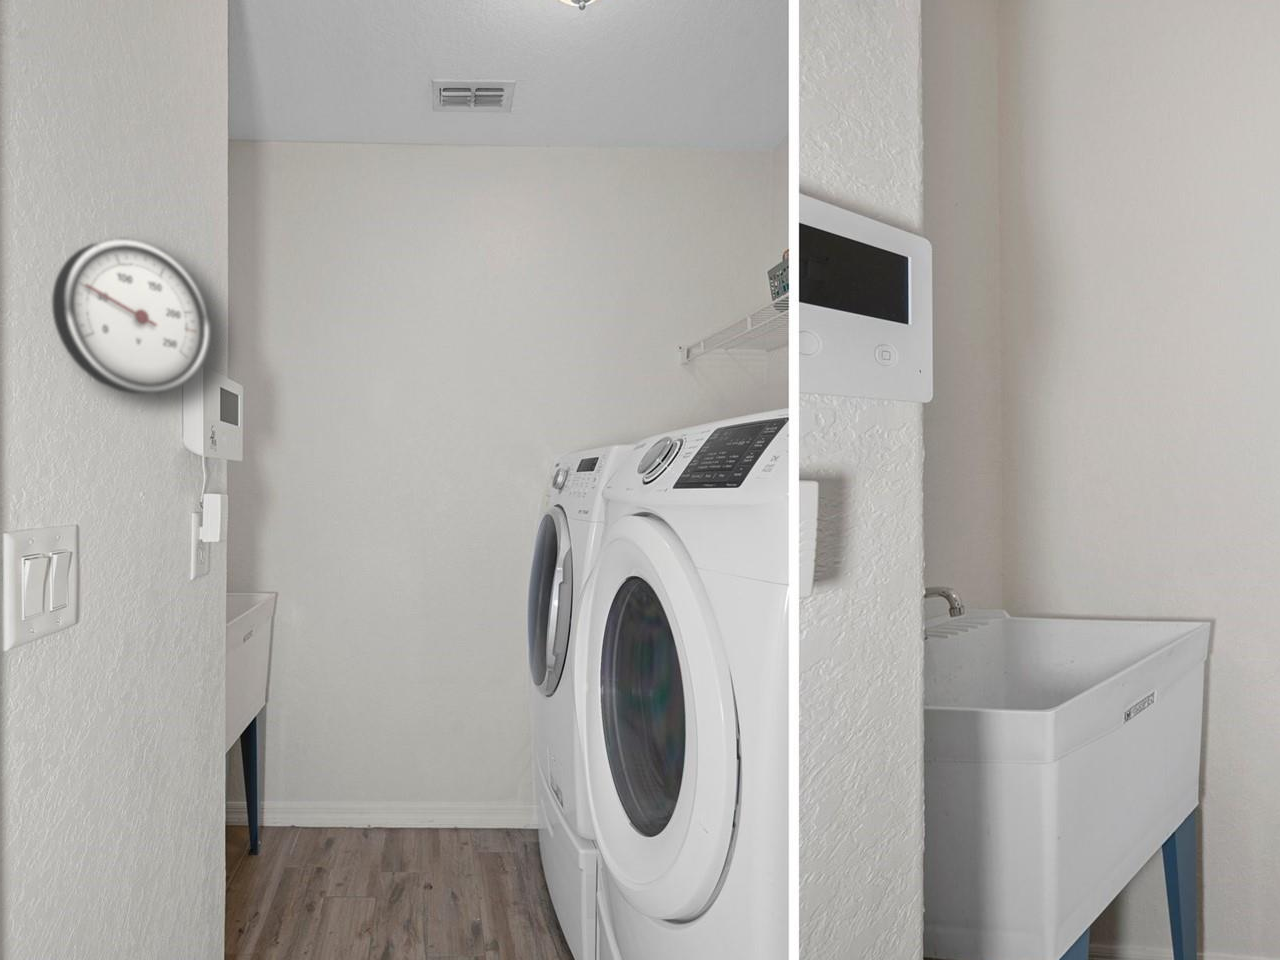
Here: 50 (V)
